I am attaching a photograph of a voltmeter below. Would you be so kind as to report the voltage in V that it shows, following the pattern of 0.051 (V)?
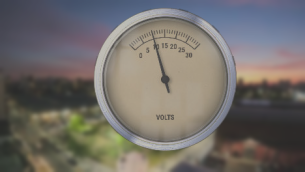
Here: 10 (V)
